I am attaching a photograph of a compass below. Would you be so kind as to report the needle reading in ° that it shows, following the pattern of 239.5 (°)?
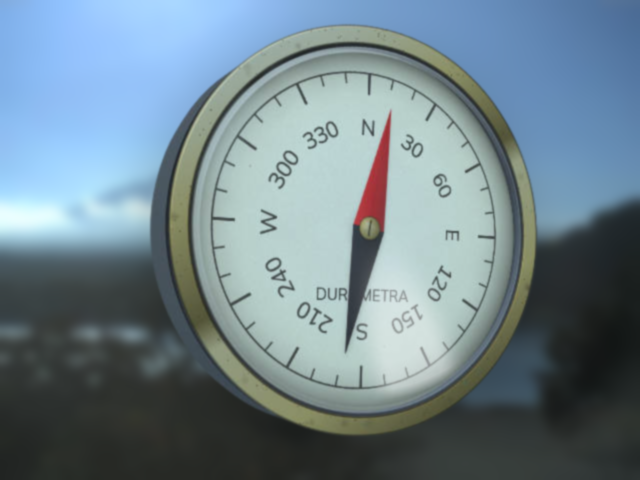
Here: 10 (°)
